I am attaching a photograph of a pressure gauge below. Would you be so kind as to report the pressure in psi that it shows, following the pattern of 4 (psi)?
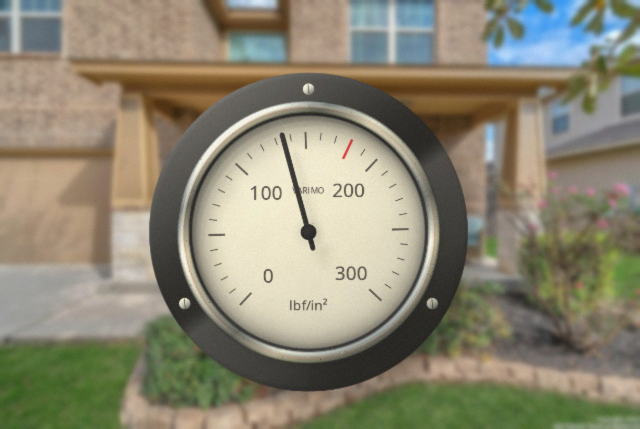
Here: 135 (psi)
